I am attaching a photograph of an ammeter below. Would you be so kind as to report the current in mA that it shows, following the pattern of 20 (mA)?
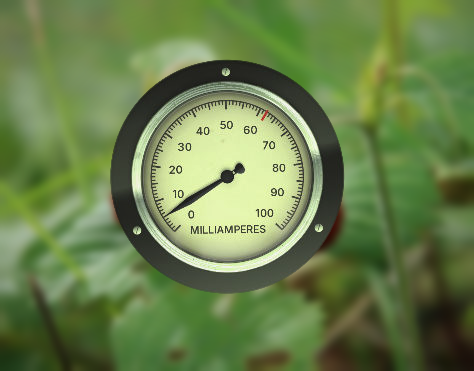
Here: 5 (mA)
